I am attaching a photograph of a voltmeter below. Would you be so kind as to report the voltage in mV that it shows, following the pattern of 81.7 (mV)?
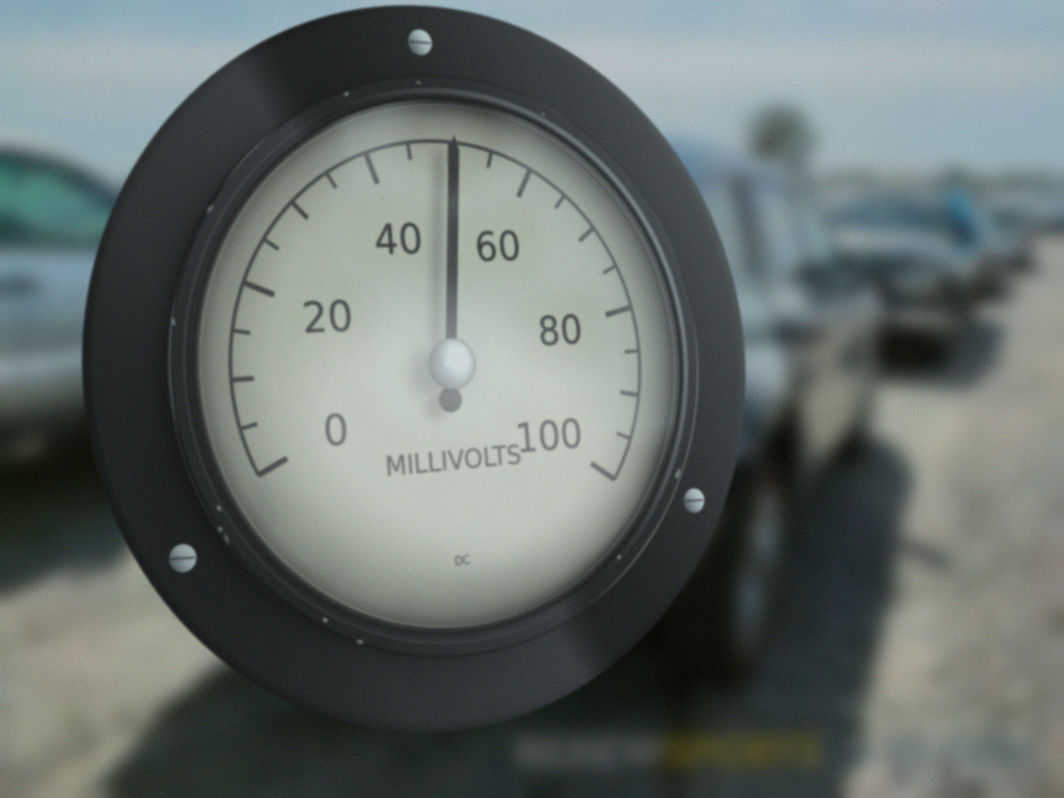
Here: 50 (mV)
